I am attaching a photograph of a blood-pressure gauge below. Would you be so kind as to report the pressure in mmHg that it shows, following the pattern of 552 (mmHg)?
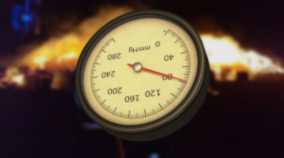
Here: 80 (mmHg)
